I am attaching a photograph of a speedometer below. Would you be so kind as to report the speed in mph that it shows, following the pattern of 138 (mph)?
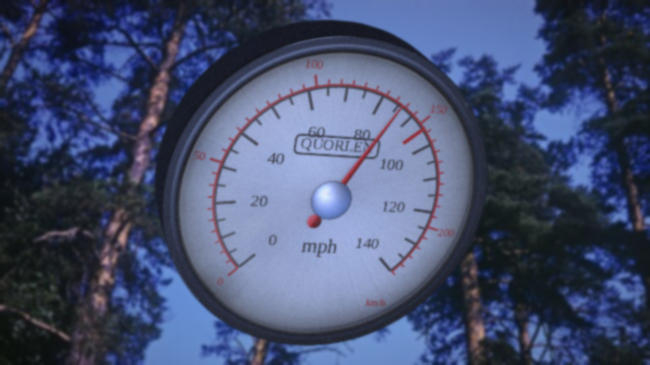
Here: 85 (mph)
